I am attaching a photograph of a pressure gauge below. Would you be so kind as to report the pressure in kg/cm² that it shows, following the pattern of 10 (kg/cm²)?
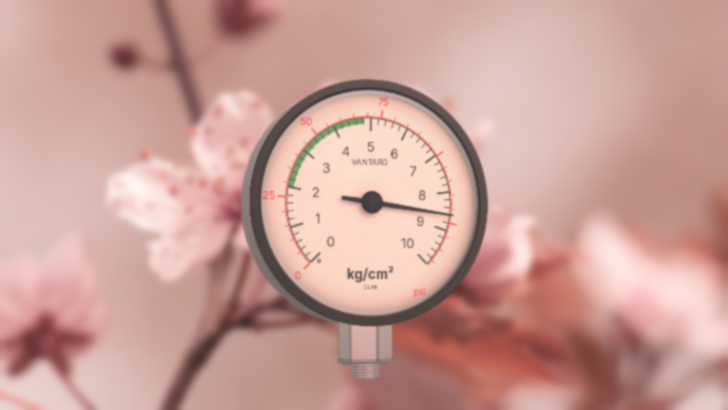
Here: 8.6 (kg/cm²)
